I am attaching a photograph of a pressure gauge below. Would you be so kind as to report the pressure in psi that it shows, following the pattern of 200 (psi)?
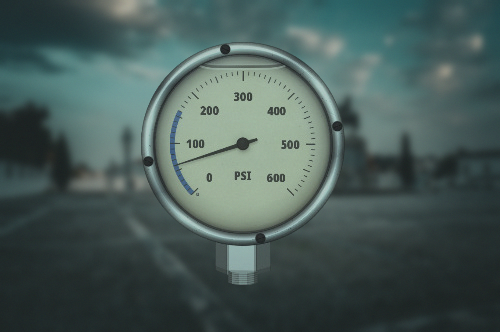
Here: 60 (psi)
